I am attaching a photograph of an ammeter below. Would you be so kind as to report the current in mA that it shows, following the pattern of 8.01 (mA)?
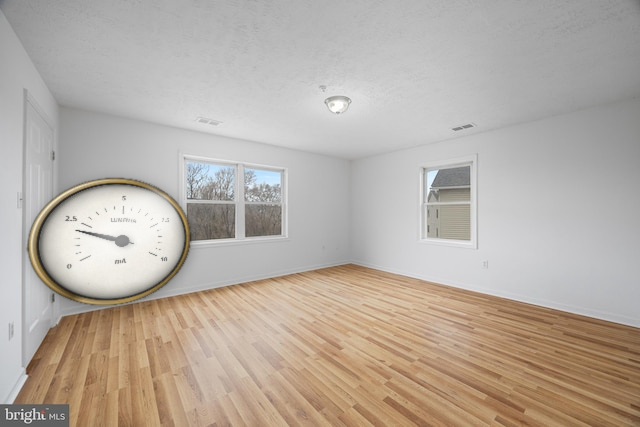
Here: 2 (mA)
